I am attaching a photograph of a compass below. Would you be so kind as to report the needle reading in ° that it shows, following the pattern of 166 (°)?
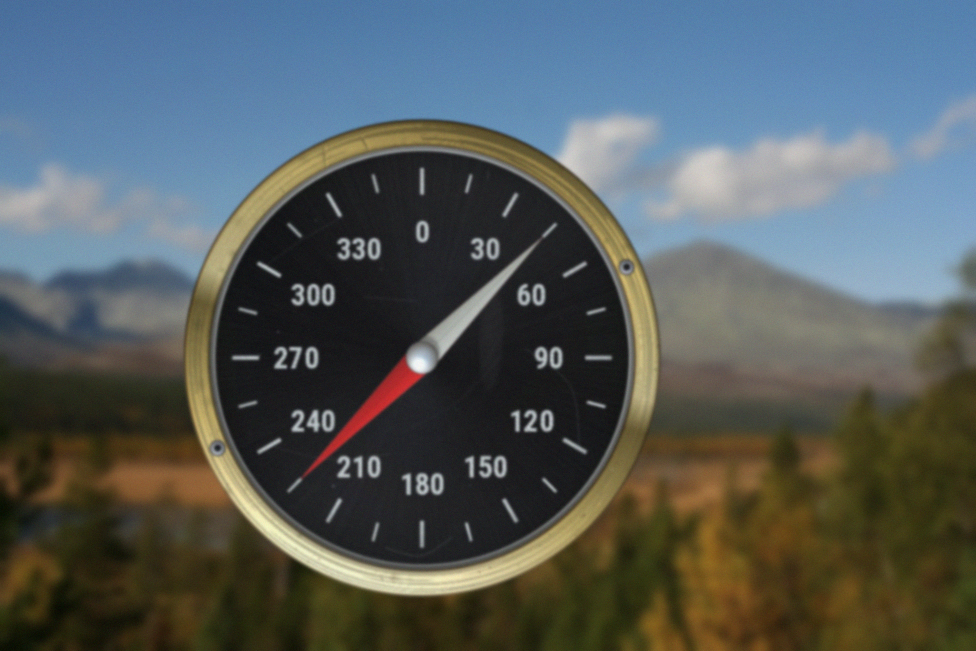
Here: 225 (°)
